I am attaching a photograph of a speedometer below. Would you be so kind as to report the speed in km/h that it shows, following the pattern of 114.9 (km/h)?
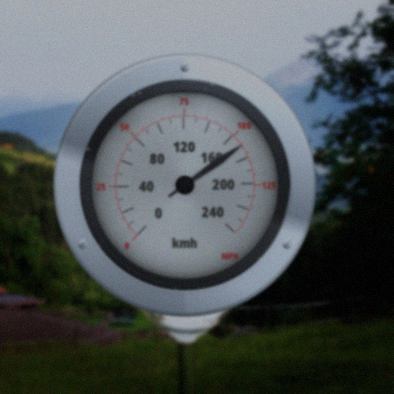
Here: 170 (km/h)
